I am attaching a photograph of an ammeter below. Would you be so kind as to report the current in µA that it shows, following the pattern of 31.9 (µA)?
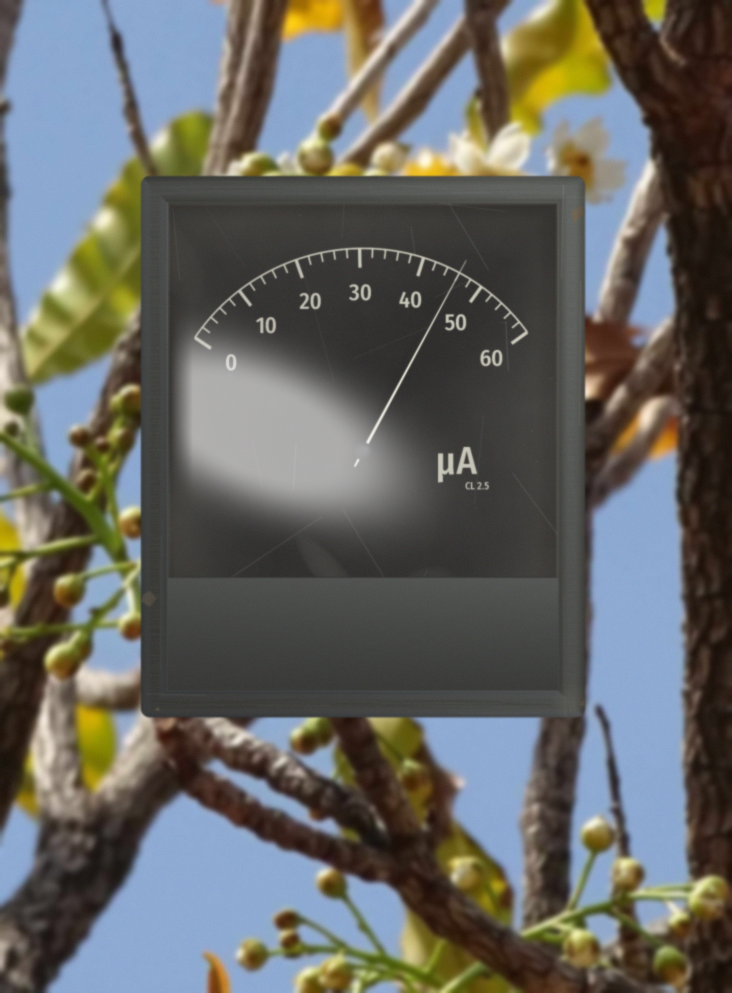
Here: 46 (µA)
